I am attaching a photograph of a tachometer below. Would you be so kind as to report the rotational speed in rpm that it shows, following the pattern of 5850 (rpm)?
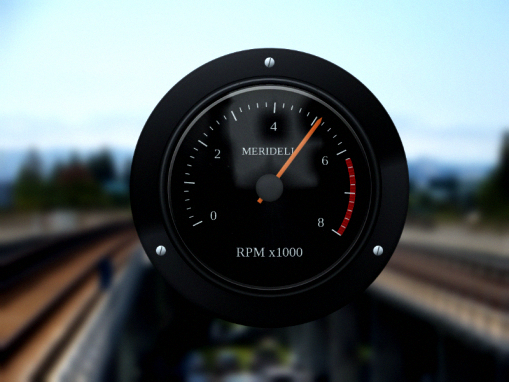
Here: 5100 (rpm)
